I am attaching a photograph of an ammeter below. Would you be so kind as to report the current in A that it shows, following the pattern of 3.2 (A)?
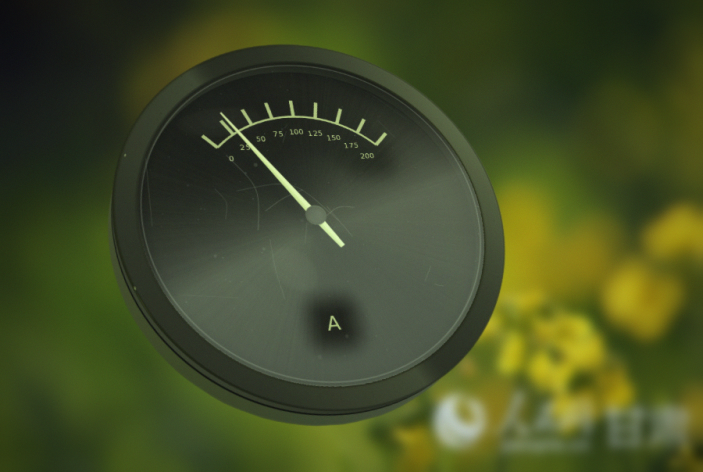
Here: 25 (A)
